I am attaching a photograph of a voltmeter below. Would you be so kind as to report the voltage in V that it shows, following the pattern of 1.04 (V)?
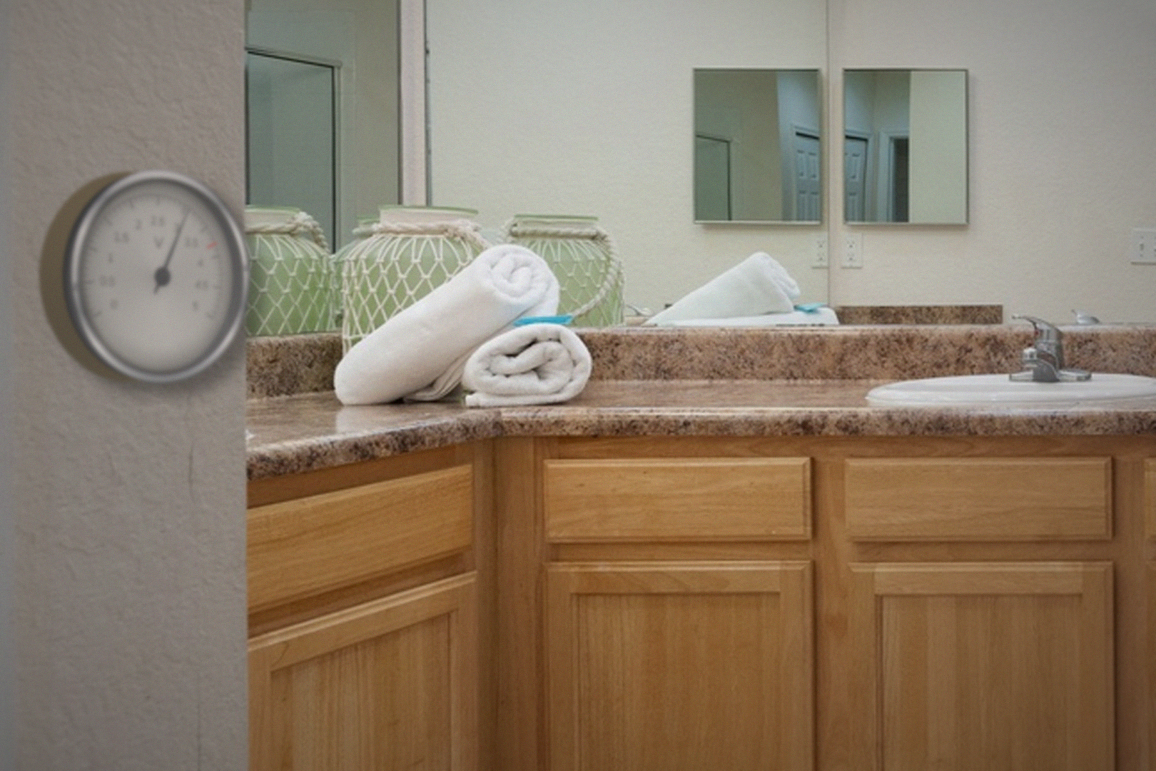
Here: 3 (V)
